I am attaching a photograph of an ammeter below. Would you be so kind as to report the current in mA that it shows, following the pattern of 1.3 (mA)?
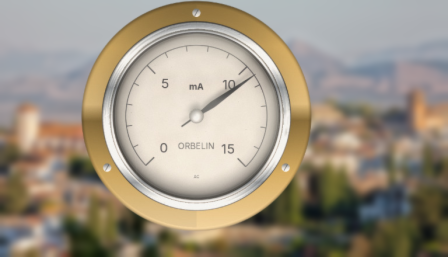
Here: 10.5 (mA)
